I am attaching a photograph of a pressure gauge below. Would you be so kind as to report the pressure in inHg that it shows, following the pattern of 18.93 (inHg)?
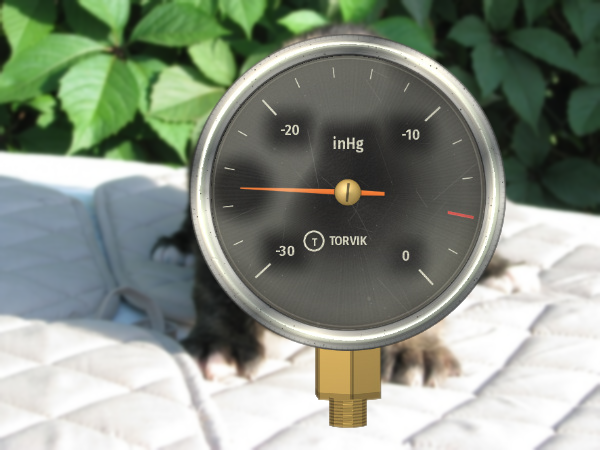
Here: -25 (inHg)
